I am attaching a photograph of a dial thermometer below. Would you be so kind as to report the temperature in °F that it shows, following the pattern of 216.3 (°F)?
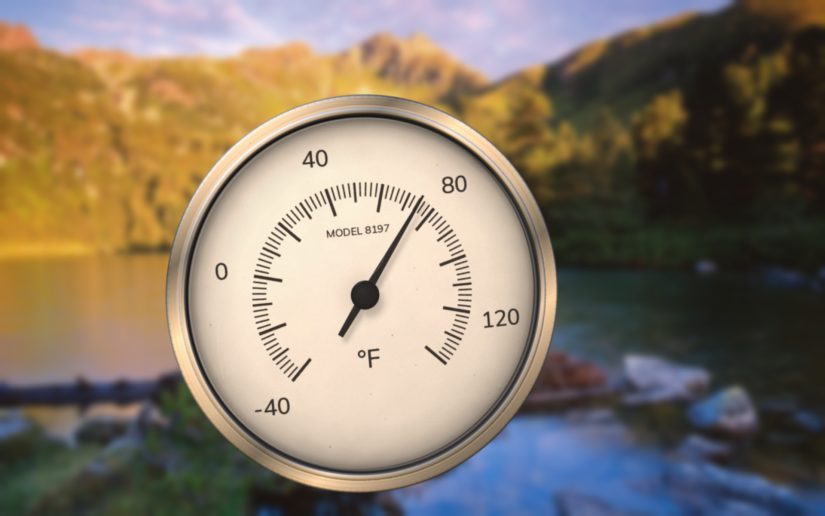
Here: 74 (°F)
